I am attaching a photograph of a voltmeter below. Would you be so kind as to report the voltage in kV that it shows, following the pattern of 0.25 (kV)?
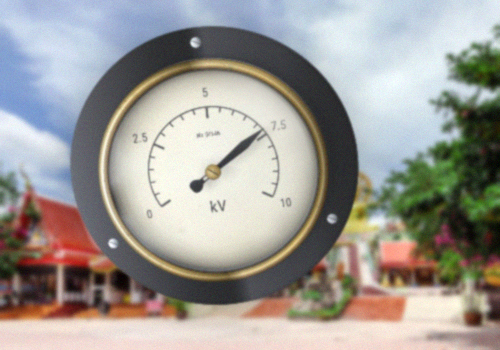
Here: 7.25 (kV)
